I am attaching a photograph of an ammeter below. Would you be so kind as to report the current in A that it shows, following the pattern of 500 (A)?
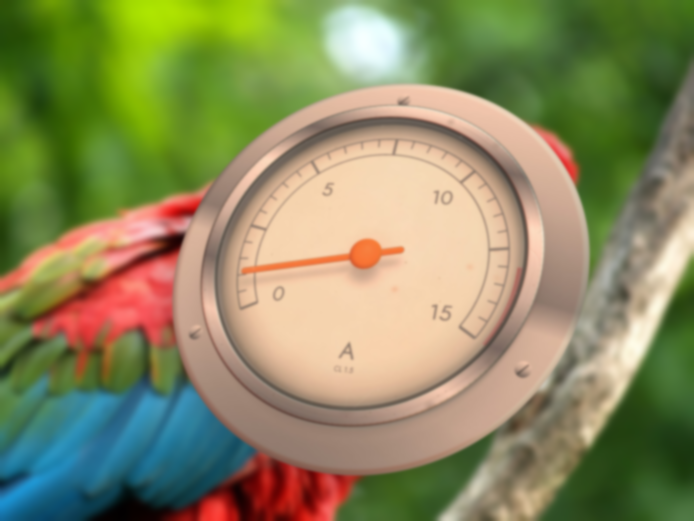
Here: 1 (A)
